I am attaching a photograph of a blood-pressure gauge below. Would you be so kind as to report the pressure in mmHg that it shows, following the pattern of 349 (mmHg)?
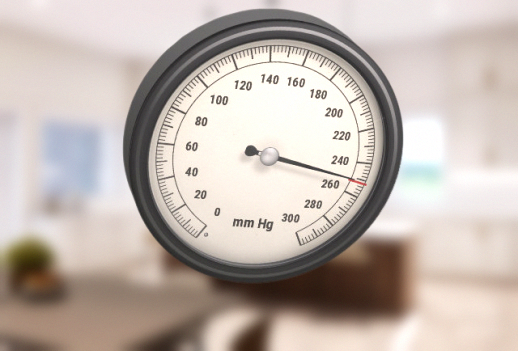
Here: 250 (mmHg)
